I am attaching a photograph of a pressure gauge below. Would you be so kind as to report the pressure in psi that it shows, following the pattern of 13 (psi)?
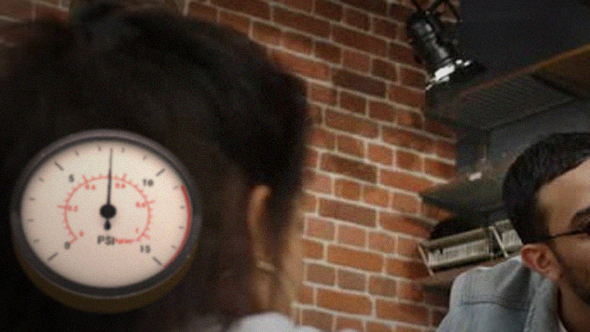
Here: 7.5 (psi)
